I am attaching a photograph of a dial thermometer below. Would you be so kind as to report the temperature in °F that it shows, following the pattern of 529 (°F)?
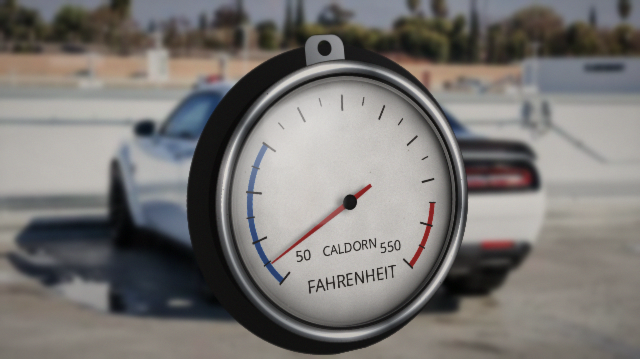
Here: 75 (°F)
